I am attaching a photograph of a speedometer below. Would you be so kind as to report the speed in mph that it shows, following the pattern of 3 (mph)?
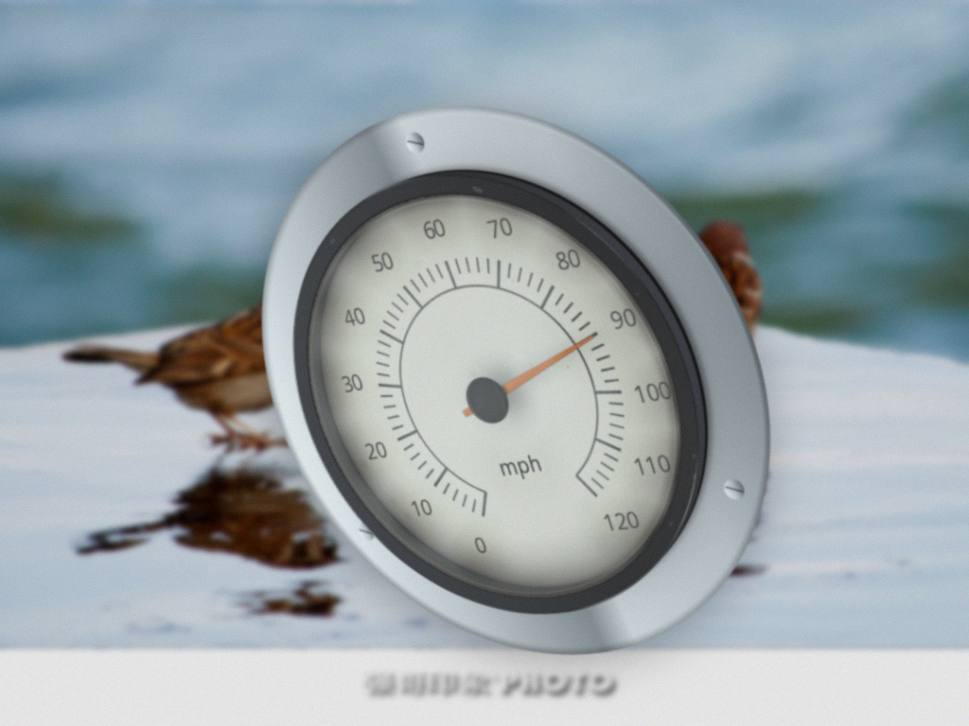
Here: 90 (mph)
